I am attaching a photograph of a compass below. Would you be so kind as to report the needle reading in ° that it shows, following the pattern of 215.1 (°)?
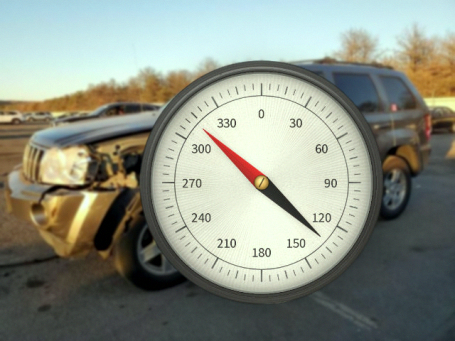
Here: 312.5 (°)
